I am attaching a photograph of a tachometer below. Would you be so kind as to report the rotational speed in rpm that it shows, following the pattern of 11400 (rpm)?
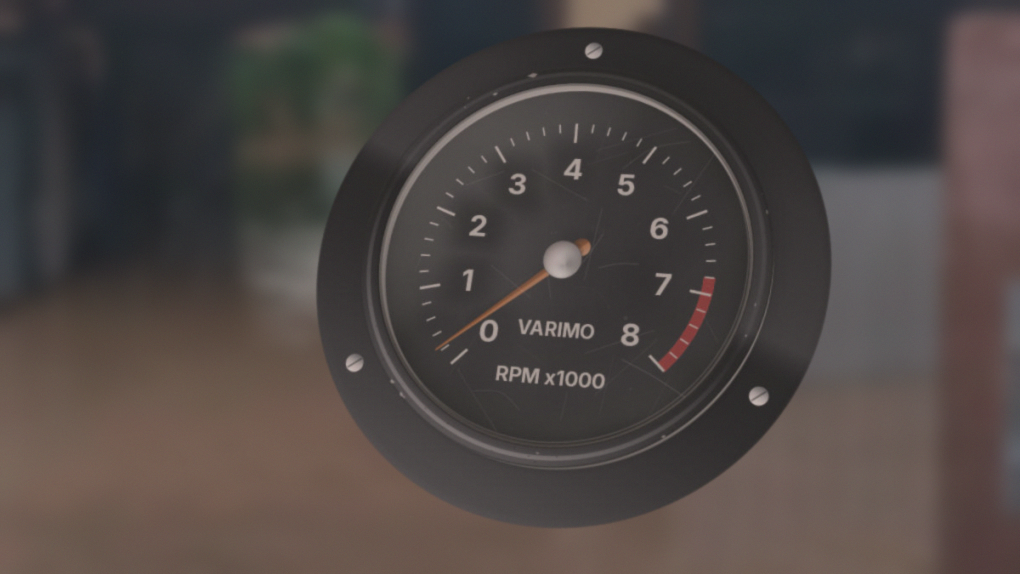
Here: 200 (rpm)
